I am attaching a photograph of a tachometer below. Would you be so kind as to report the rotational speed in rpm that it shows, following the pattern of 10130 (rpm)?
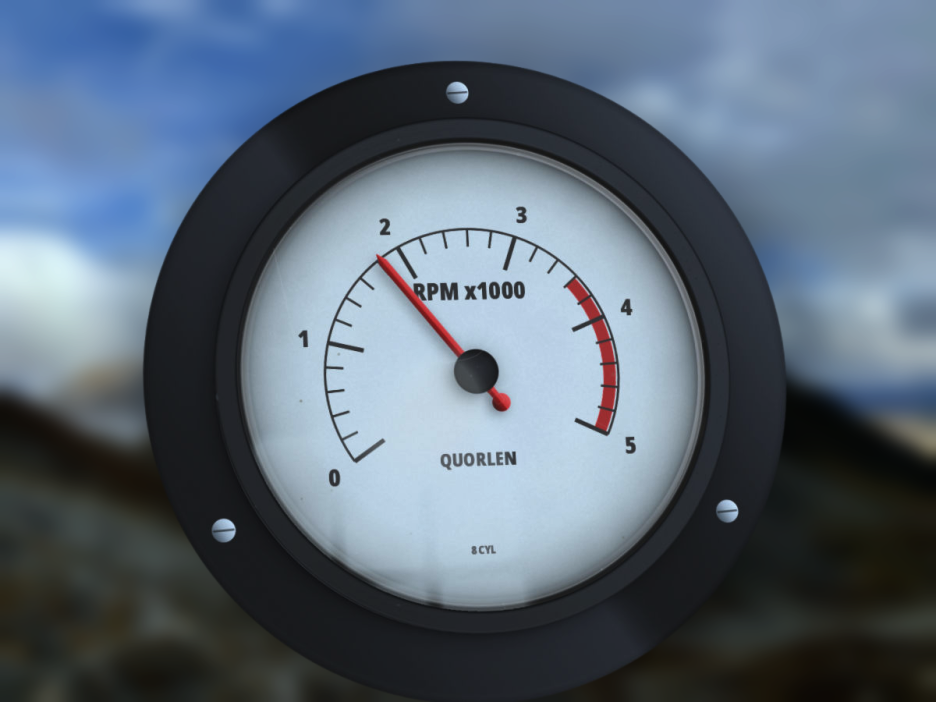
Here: 1800 (rpm)
